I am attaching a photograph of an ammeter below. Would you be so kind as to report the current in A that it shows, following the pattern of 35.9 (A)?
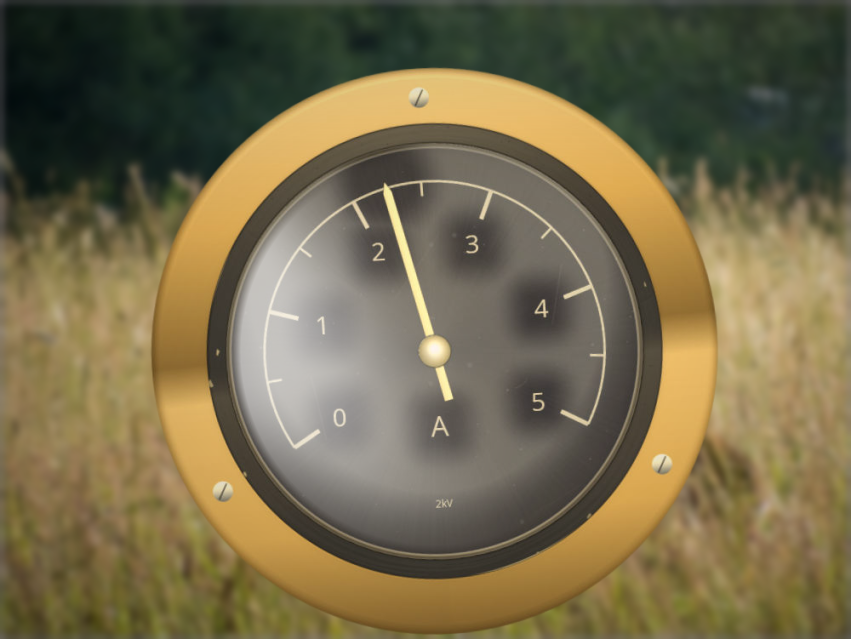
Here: 2.25 (A)
